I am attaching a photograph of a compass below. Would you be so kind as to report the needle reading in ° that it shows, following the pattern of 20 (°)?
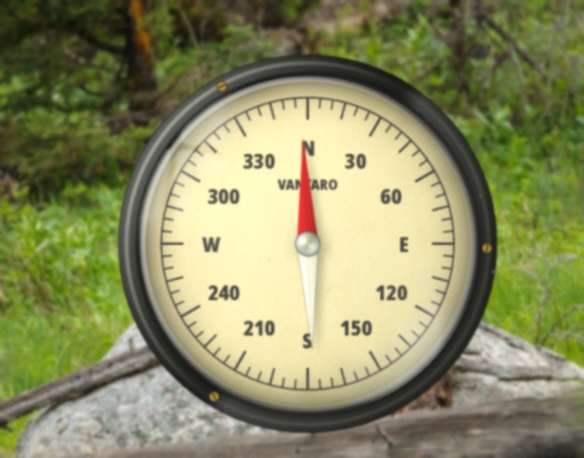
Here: 357.5 (°)
